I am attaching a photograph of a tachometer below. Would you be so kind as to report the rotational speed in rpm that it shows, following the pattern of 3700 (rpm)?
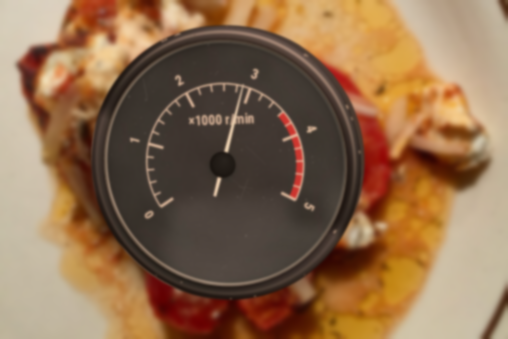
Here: 2900 (rpm)
